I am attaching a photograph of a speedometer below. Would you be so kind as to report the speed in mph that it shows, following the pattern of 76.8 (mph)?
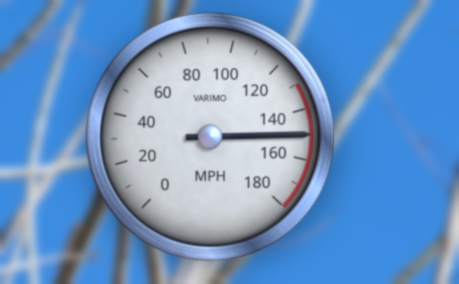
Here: 150 (mph)
